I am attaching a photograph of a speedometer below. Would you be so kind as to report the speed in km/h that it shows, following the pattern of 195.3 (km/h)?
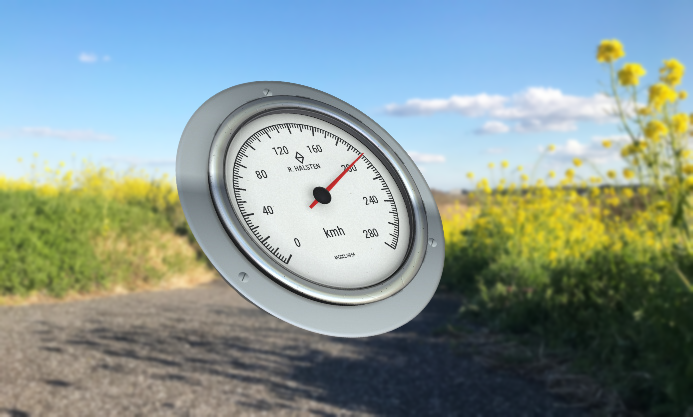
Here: 200 (km/h)
